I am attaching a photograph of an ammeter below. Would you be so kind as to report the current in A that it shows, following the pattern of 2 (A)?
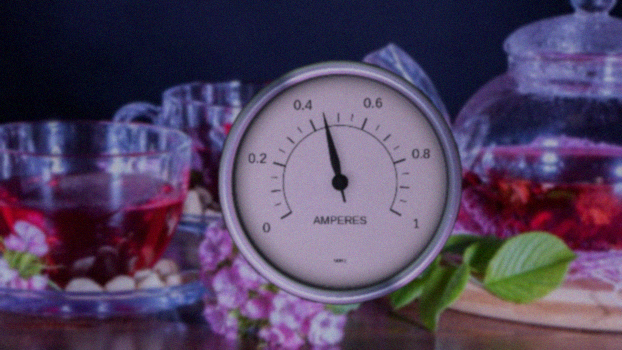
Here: 0.45 (A)
